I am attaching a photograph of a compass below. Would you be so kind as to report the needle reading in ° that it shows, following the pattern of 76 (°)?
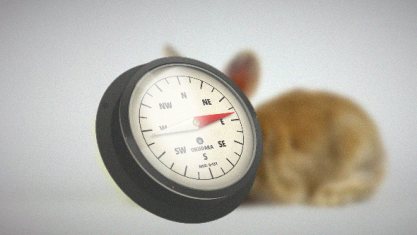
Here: 82.5 (°)
